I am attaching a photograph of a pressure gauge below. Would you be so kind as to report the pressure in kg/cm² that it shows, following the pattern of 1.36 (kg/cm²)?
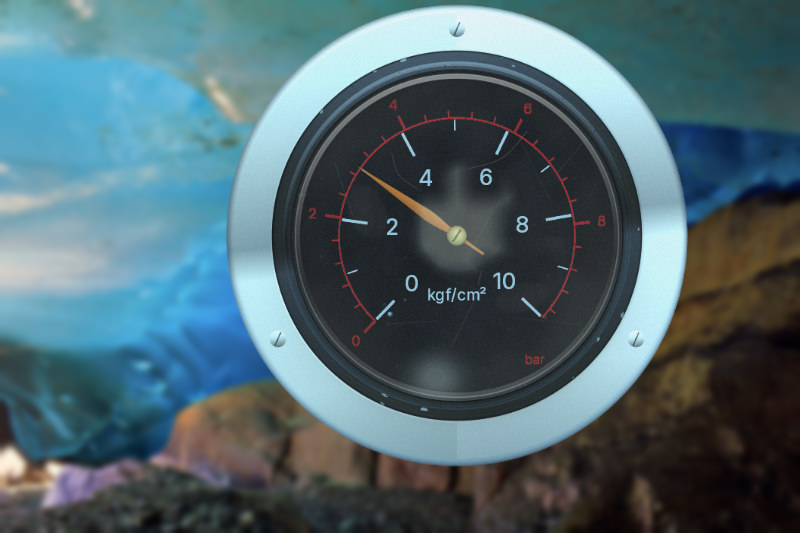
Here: 3 (kg/cm²)
